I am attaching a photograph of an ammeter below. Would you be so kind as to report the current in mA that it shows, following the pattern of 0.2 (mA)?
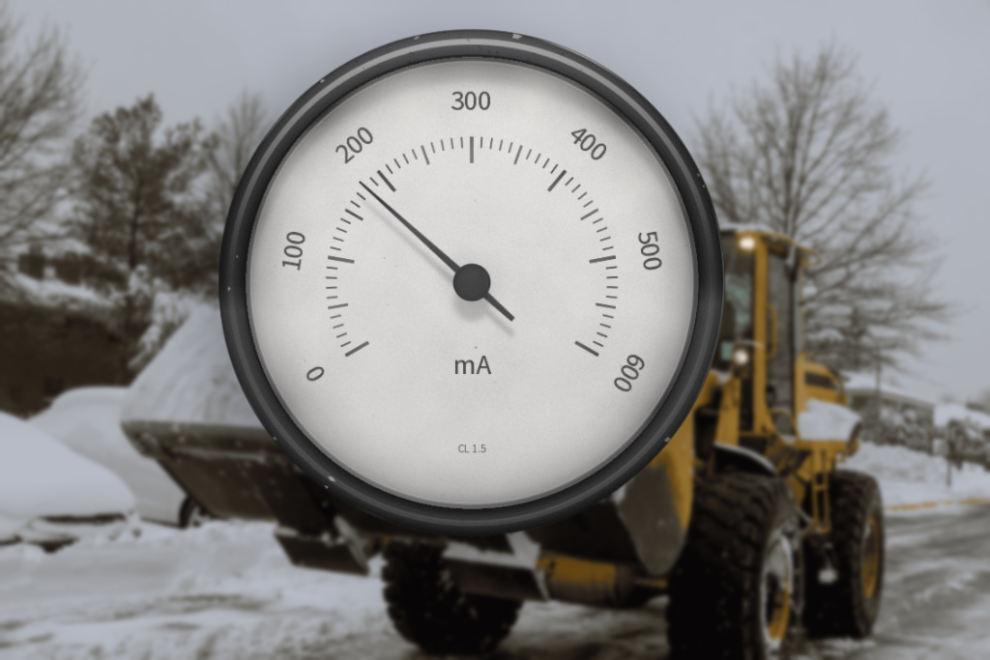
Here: 180 (mA)
